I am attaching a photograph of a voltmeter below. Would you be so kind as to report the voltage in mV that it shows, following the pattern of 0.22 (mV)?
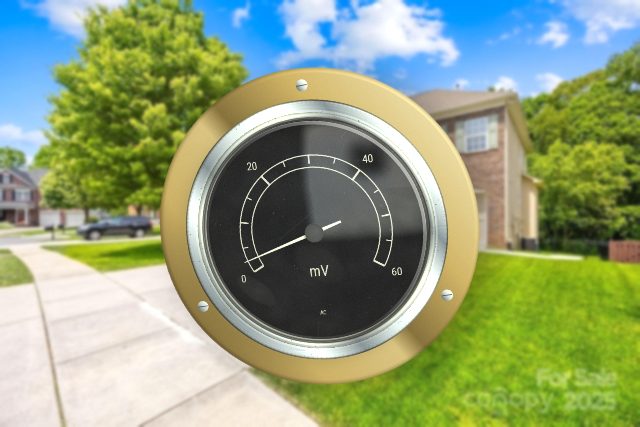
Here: 2.5 (mV)
